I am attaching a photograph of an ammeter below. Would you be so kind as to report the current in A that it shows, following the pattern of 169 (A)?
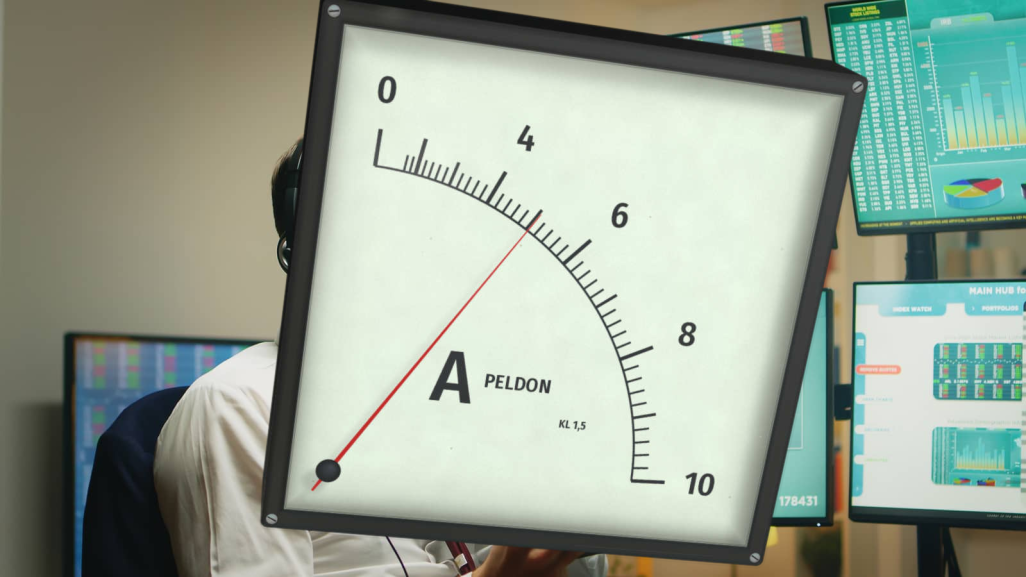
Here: 5 (A)
